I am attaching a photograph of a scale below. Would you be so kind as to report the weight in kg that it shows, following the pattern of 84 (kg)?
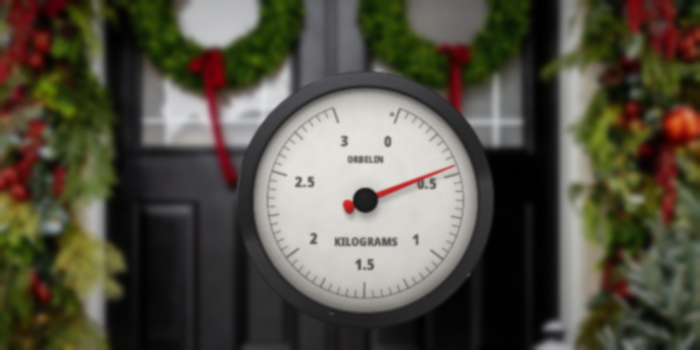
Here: 0.45 (kg)
